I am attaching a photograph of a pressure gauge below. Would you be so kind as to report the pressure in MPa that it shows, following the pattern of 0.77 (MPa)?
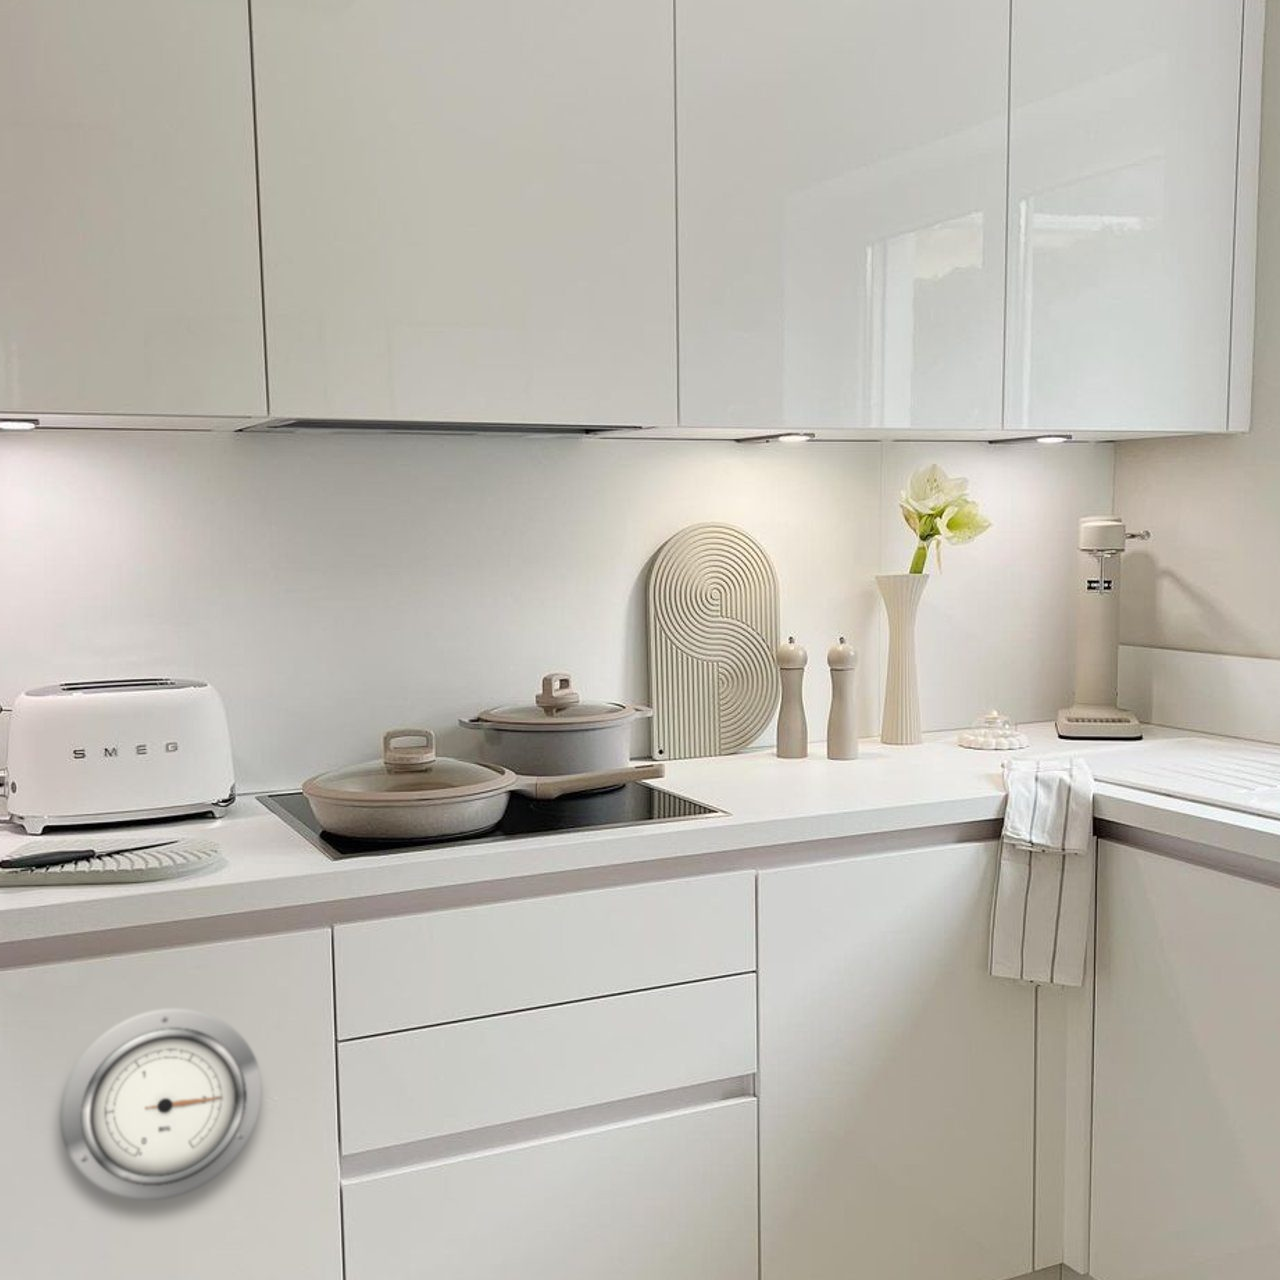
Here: 2 (MPa)
